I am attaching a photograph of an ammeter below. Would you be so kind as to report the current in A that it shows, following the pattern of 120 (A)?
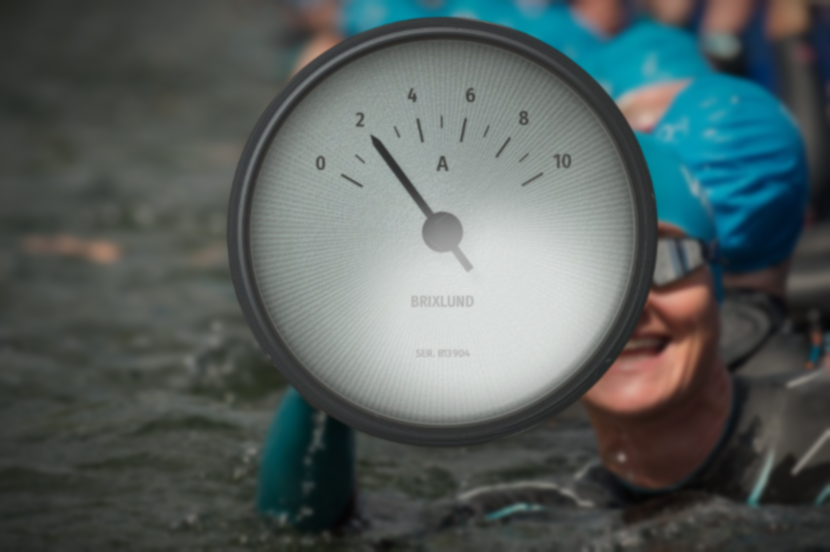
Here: 2 (A)
